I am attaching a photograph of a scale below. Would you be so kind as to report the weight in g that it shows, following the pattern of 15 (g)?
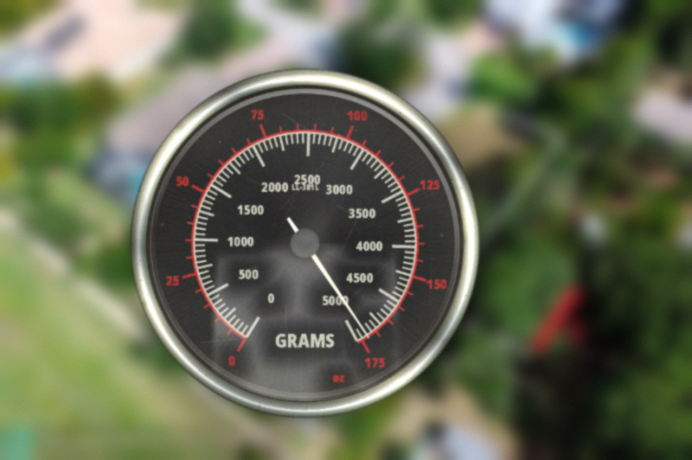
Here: 4900 (g)
